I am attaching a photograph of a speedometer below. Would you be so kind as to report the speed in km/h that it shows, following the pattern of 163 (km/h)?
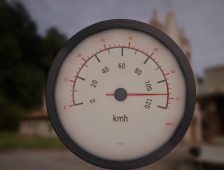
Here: 110 (km/h)
